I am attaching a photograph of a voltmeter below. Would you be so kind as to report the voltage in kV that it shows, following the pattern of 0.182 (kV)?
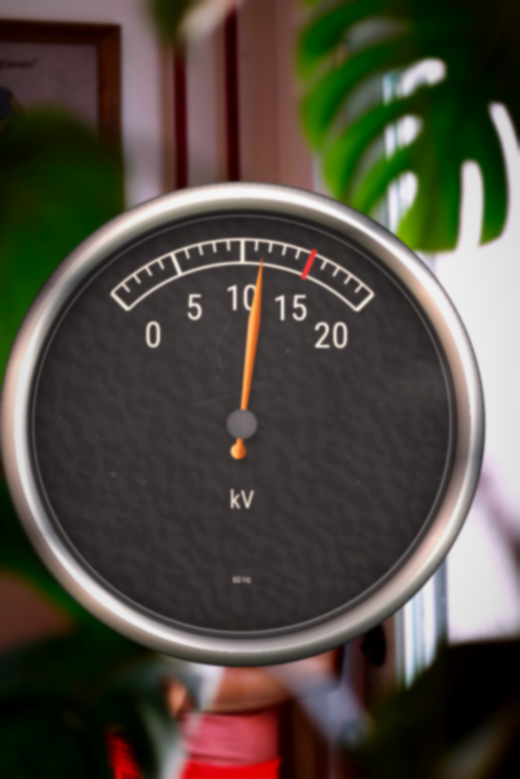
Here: 11.5 (kV)
